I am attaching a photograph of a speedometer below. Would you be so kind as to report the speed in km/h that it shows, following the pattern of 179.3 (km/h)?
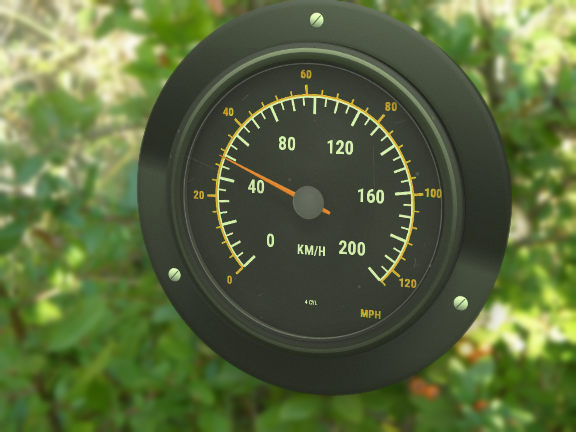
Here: 50 (km/h)
